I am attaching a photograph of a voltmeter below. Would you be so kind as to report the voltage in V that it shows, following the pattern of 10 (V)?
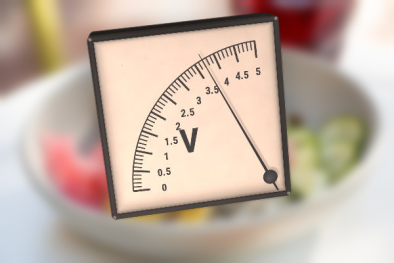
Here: 3.7 (V)
